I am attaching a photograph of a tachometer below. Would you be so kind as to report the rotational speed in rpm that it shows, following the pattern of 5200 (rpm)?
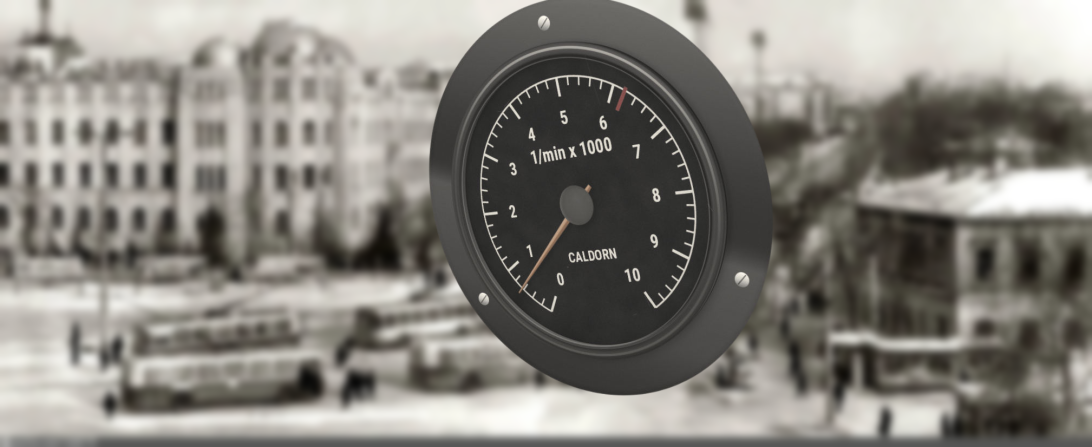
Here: 600 (rpm)
